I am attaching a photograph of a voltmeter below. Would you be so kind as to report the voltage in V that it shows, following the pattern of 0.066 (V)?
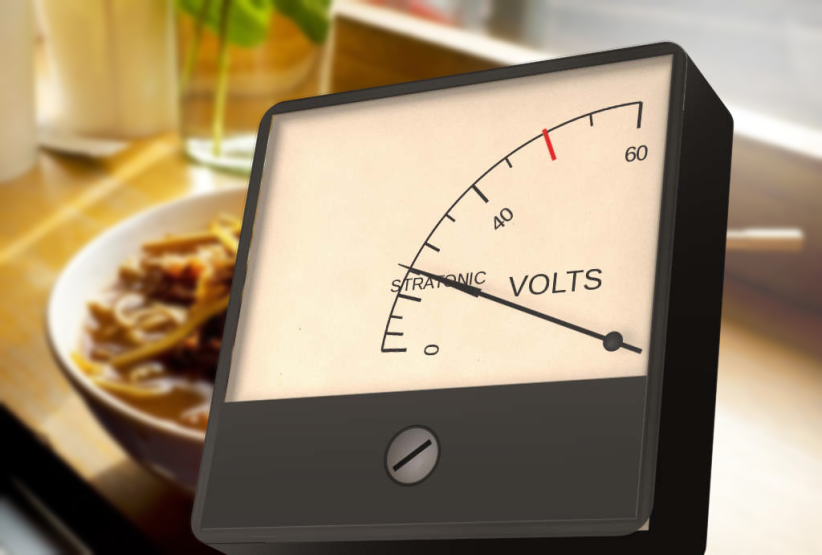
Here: 25 (V)
